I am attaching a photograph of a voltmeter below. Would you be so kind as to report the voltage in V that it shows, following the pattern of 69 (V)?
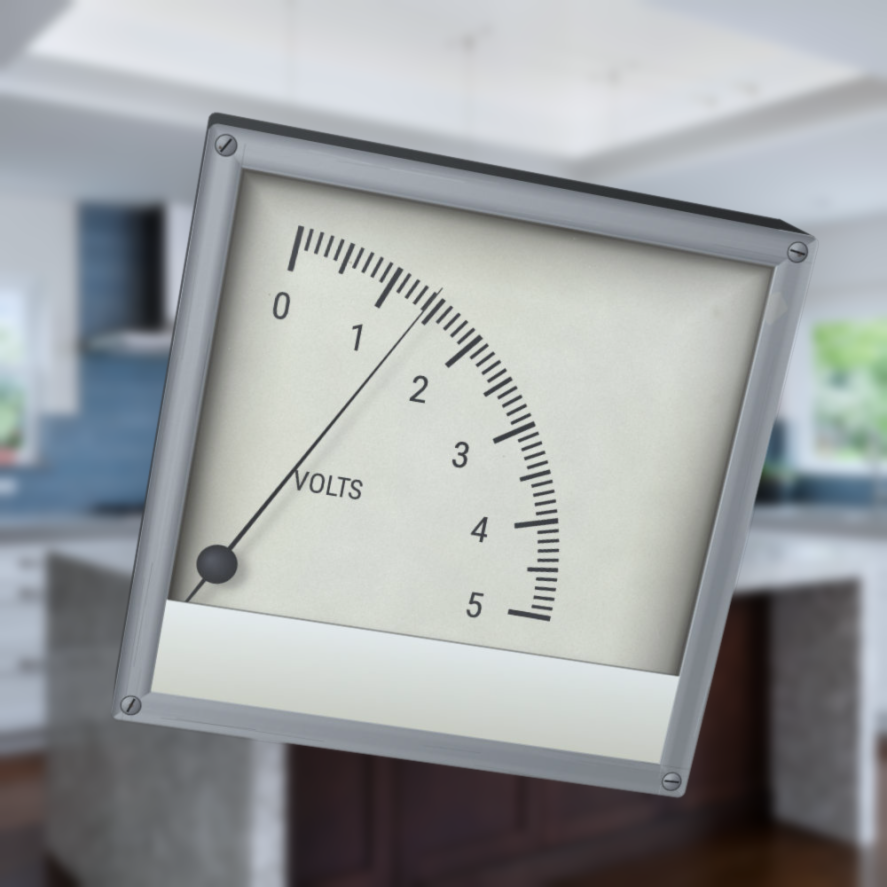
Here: 1.4 (V)
